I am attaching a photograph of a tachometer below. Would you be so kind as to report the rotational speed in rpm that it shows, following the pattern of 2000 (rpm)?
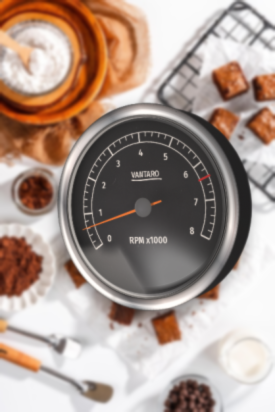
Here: 600 (rpm)
